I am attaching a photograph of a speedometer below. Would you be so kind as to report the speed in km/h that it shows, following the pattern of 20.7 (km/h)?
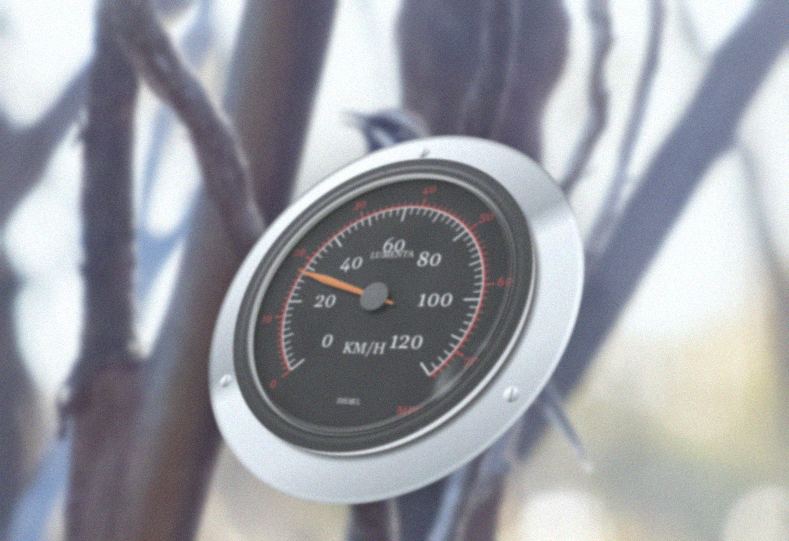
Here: 28 (km/h)
